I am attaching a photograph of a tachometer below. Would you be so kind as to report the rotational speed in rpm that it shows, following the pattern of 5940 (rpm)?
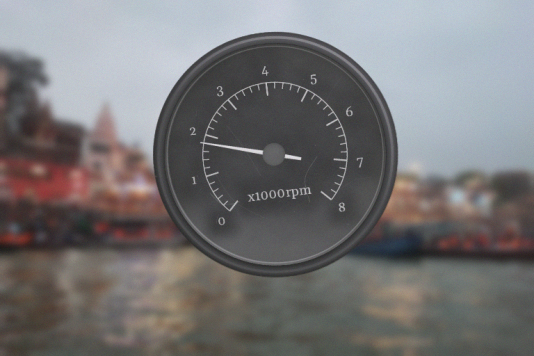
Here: 1800 (rpm)
